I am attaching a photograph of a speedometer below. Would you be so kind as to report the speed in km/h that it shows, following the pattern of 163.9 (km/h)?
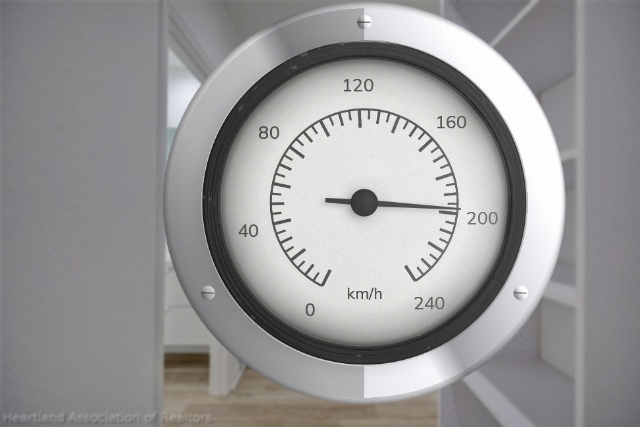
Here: 197.5 (km/h)
